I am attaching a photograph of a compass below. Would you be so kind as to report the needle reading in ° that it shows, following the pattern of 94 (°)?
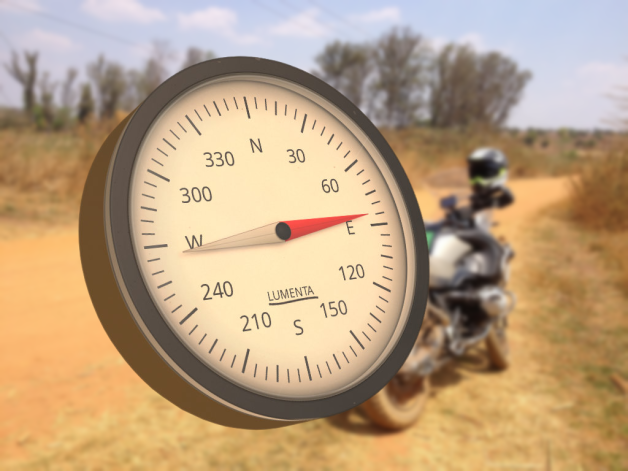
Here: 85 (°)
